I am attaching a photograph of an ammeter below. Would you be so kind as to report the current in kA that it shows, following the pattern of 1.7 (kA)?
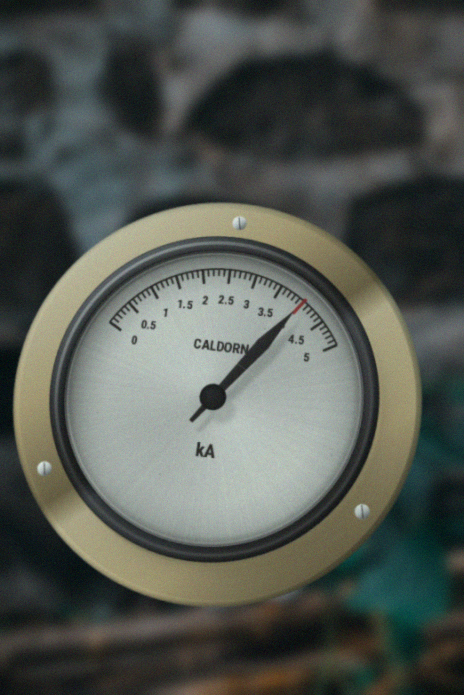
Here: 4 (kA)
